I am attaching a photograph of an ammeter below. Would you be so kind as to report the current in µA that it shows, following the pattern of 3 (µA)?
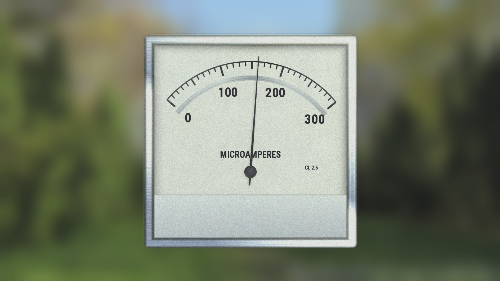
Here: 160 (µA)
